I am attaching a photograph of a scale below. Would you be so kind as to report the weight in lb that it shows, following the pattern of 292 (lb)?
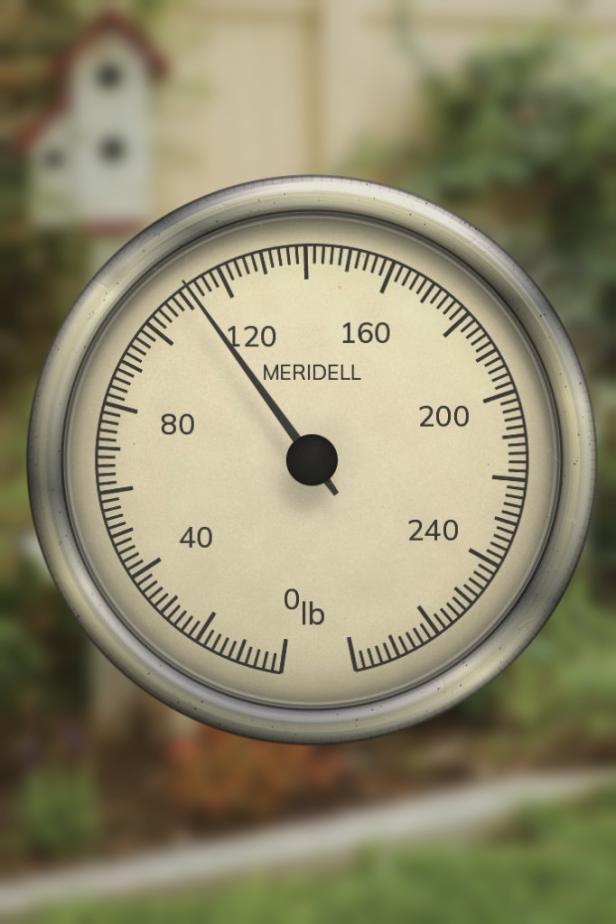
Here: 112 (lb)
